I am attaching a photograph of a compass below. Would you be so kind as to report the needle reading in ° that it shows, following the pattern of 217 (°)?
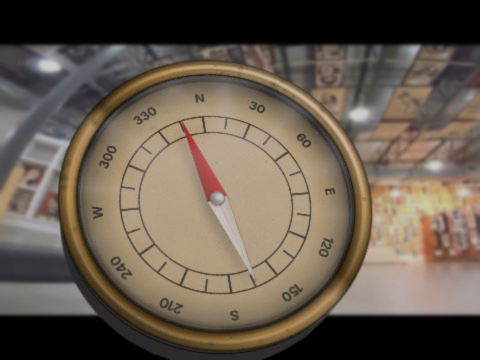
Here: 345 (°)
